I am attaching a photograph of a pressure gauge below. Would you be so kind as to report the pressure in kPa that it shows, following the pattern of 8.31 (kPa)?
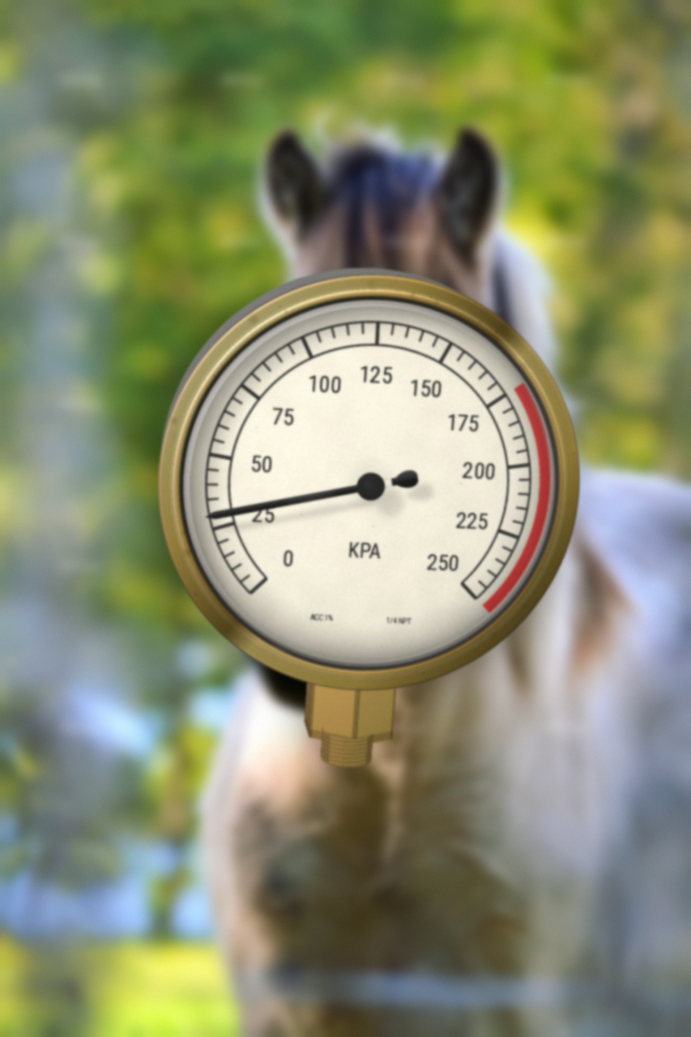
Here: 30 (kPa)
